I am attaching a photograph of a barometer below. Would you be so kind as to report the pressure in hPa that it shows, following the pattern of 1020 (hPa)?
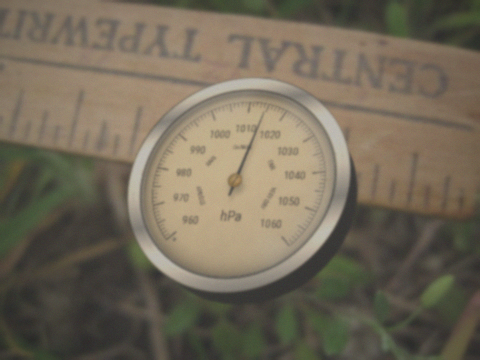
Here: 1015 (hPa)
